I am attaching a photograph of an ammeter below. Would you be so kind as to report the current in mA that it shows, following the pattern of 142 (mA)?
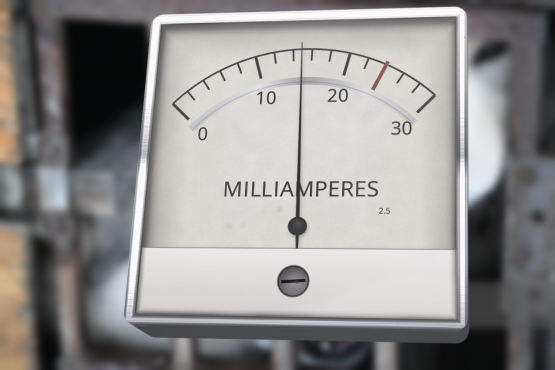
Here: 15 (mA)
